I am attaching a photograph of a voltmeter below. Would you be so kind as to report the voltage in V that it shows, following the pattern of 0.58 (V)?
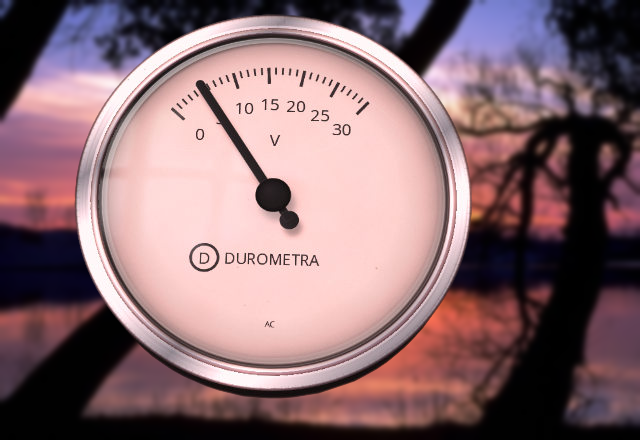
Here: 5 (V)
